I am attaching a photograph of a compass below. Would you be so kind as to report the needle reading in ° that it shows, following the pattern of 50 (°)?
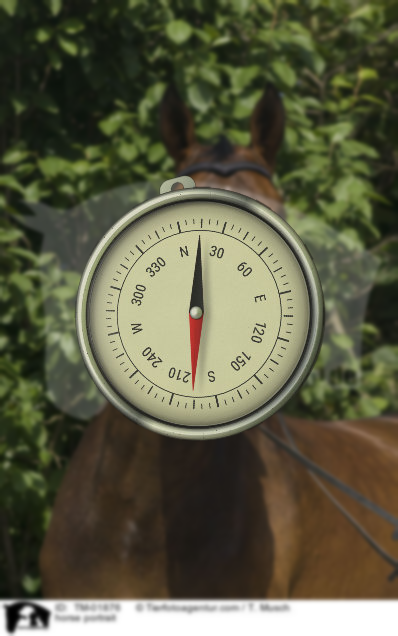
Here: 195 (°)
